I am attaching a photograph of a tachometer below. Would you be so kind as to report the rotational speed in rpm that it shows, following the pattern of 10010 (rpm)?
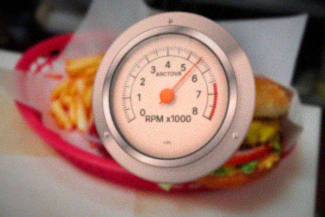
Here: 5500 (rpm)
